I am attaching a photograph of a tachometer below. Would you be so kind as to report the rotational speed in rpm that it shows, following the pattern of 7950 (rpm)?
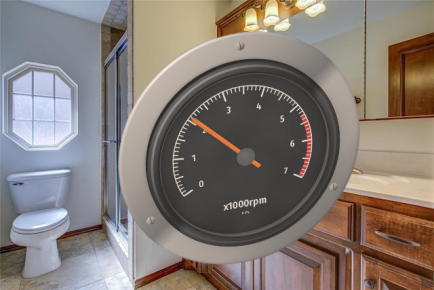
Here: 2100 (rpm)
